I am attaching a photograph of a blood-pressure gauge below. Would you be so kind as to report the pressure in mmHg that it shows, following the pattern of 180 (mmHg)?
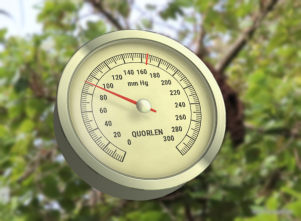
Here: 90 (mmHg)
